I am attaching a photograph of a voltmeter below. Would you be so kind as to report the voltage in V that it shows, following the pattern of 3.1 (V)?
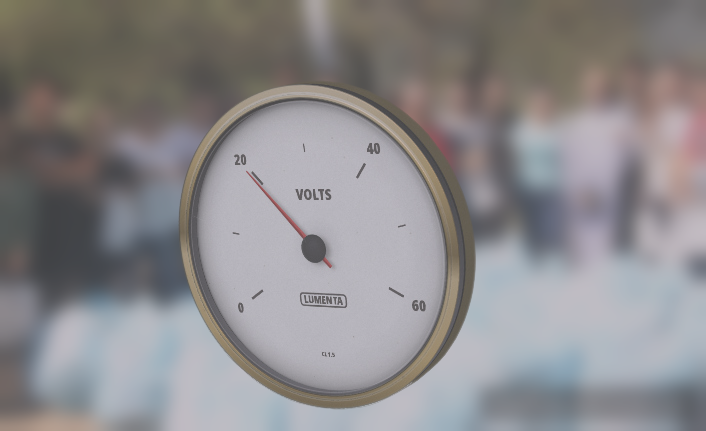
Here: 20 (V)
